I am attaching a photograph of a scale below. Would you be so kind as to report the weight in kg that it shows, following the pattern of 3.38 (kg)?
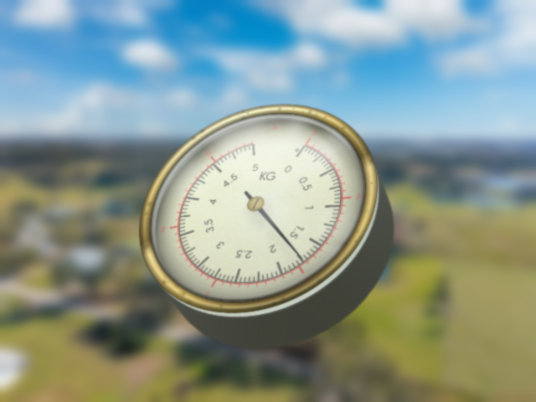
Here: 1.75 (kg)
